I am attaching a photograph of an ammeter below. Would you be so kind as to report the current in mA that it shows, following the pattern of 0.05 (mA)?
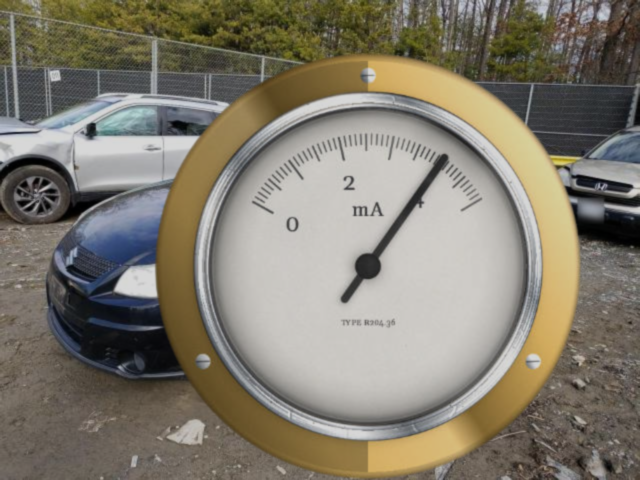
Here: 4 (mA)
